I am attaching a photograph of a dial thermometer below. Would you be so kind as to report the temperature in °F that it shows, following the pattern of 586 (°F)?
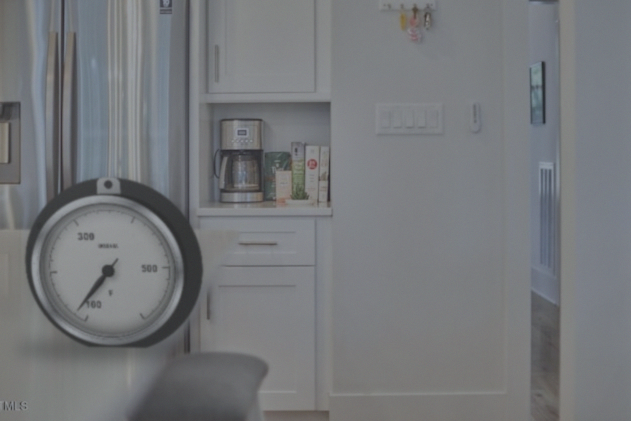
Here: 120 (°F)
